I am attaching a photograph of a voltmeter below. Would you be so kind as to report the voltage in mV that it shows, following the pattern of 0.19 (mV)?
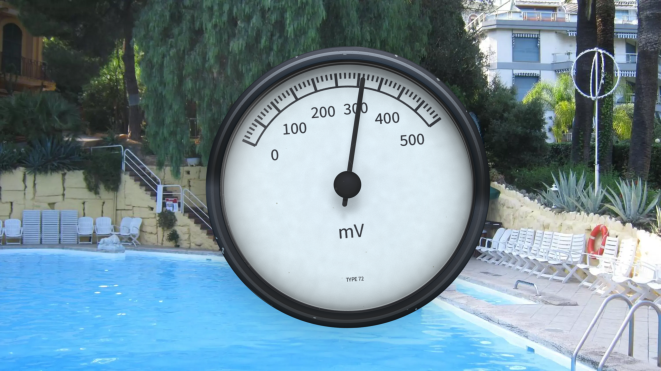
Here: 310 (mV)
